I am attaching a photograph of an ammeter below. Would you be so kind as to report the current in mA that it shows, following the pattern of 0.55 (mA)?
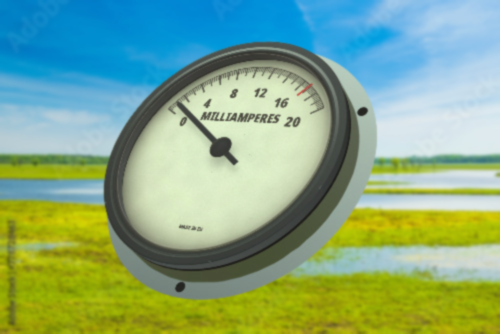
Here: 1 (mA)
